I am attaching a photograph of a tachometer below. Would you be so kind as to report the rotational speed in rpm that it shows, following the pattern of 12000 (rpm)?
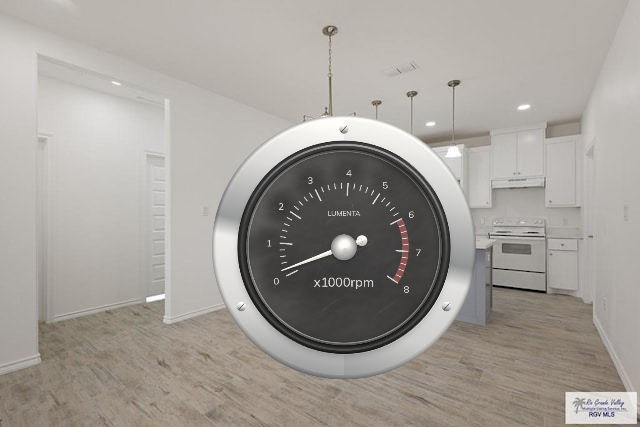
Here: 200 (rpm)
